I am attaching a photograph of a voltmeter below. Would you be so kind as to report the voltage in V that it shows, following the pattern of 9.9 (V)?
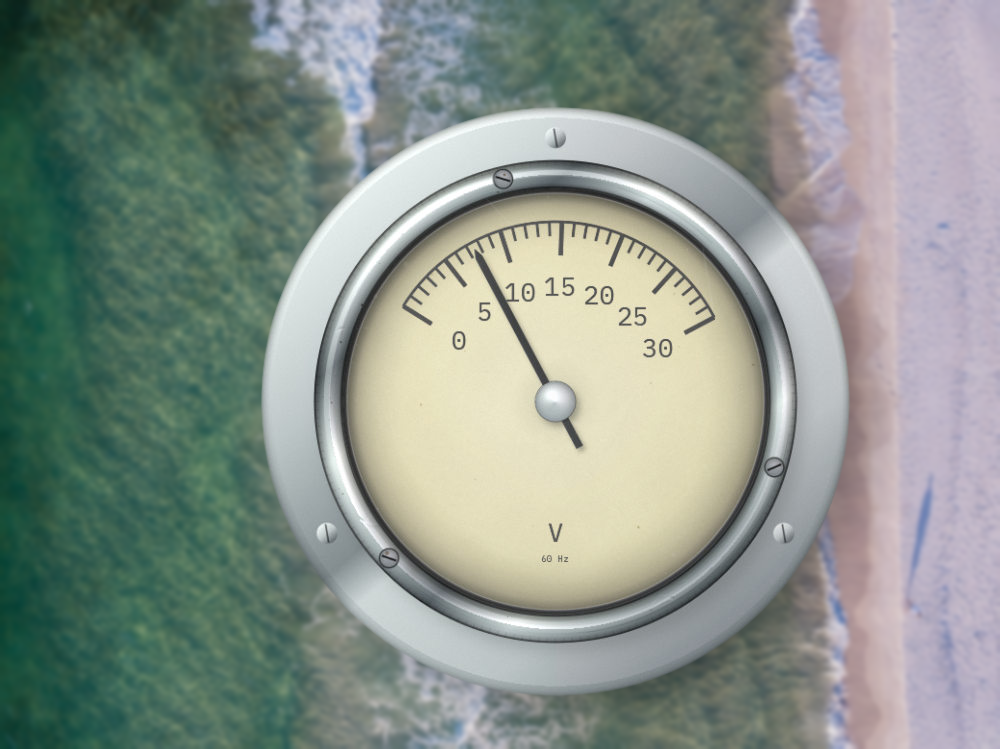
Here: 7.5 (V)
